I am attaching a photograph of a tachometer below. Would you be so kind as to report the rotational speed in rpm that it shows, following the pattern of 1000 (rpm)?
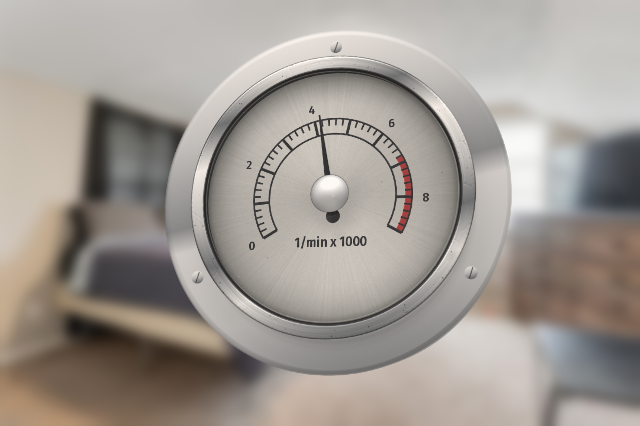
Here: 4200 (rpm)
